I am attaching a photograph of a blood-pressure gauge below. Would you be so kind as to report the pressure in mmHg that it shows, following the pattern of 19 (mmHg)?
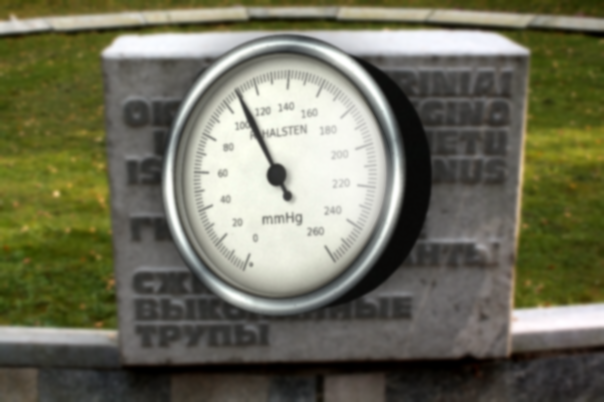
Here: 110 (mmHg)
